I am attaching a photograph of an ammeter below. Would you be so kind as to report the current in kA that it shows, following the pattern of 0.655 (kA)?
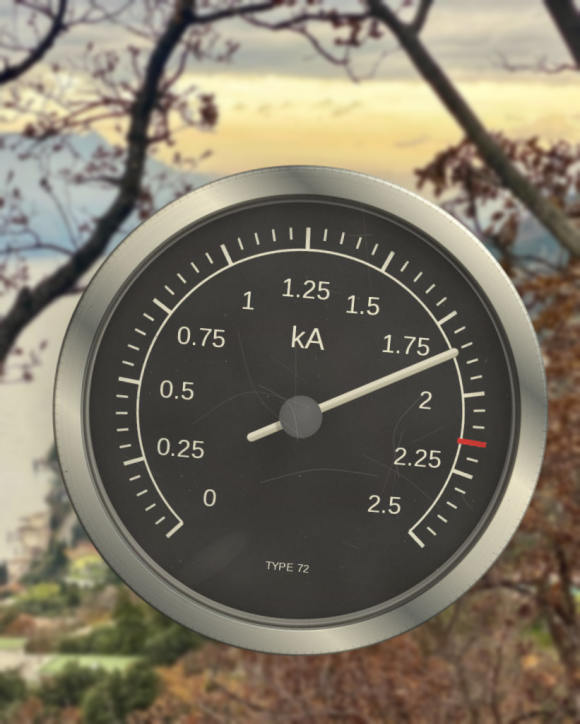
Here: 1.85 (kA)
